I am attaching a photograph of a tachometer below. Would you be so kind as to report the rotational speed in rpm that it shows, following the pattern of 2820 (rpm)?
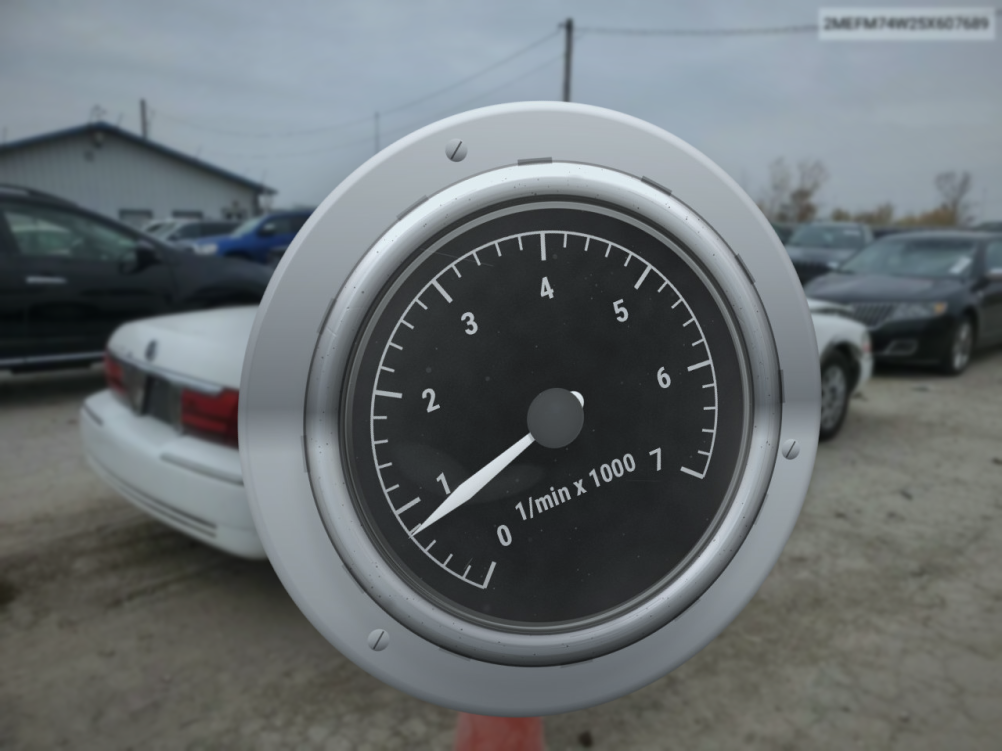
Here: 800 (rpm)
